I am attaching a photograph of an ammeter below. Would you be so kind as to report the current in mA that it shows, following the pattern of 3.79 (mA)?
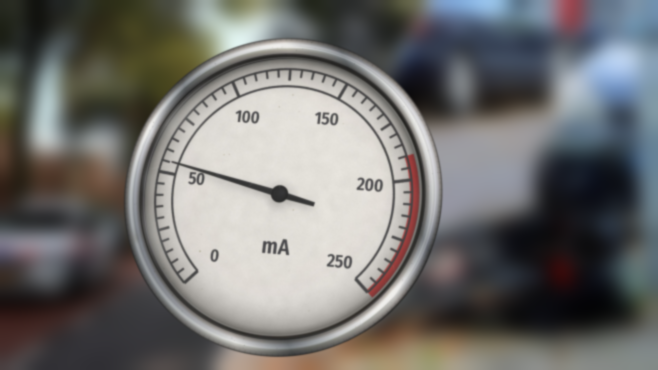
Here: 55 (mA)
